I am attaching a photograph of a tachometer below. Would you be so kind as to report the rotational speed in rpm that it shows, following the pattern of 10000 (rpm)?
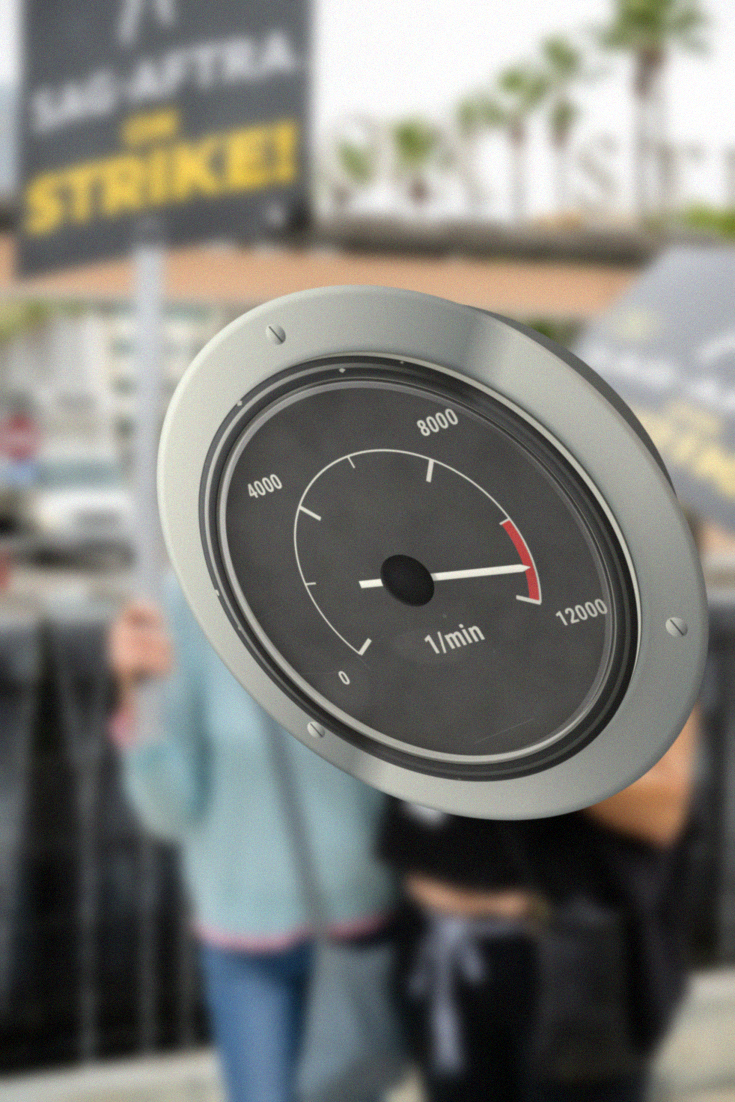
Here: 11000 (rpm)
